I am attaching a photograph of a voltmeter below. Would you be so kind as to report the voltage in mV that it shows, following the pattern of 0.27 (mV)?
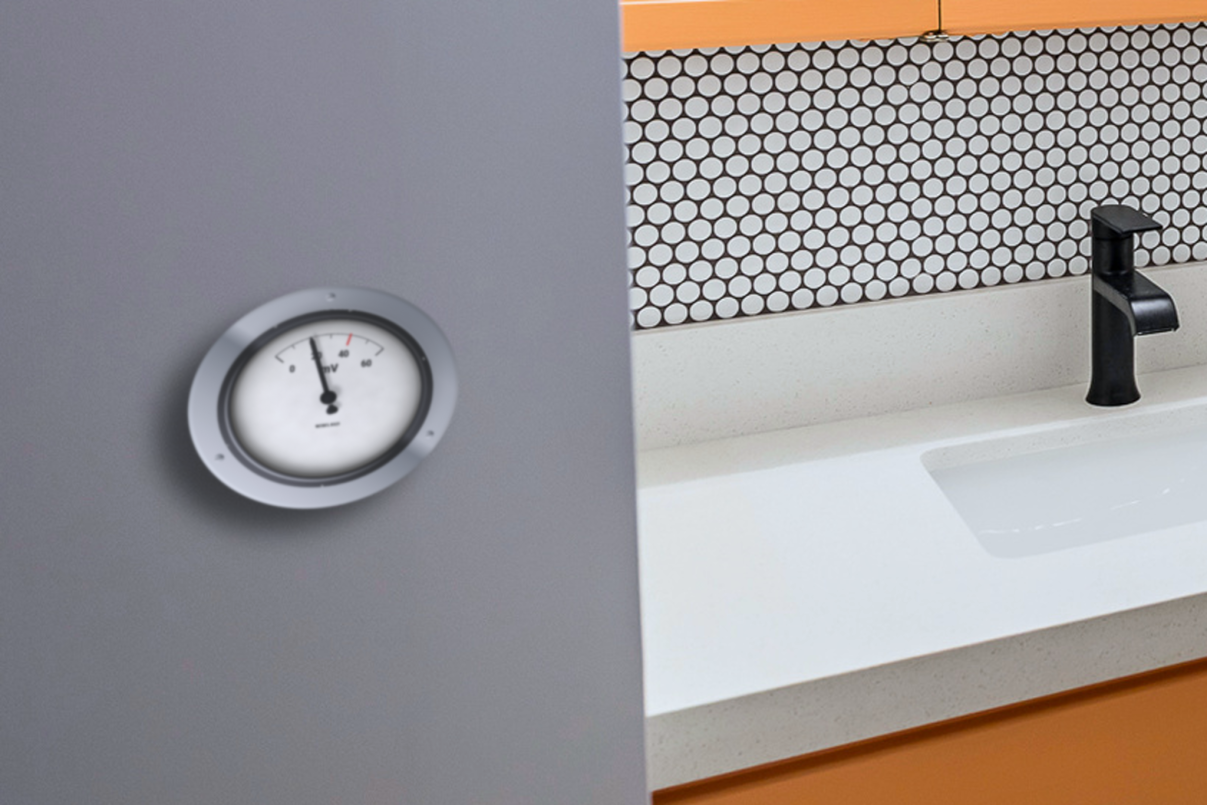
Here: 20 (mV)
